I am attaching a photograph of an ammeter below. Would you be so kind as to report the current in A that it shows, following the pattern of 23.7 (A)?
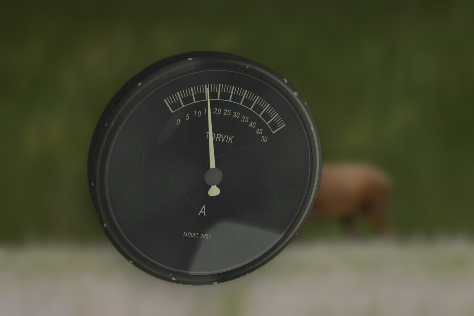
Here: 15 (A)
